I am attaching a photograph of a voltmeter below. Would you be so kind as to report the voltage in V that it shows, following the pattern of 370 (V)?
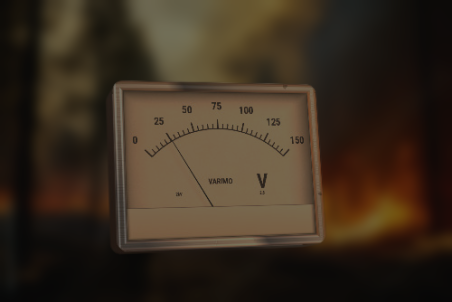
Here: 25 (V)
